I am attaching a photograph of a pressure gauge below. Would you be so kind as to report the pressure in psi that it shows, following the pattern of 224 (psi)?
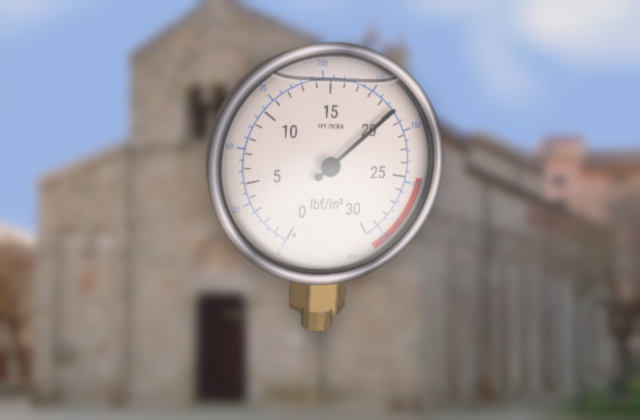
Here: 20 (psi)
